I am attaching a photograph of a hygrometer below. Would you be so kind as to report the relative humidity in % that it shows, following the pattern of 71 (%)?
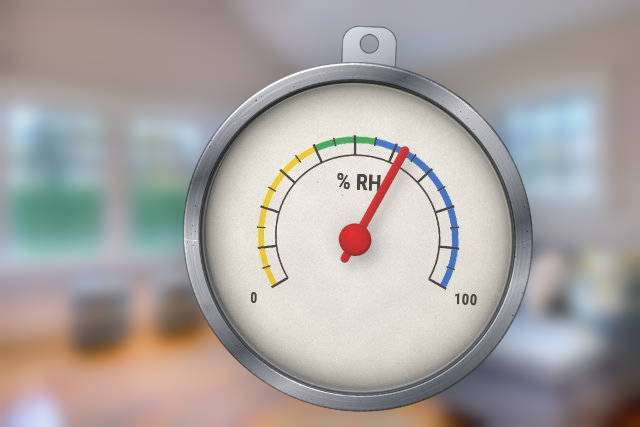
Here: 62.5 (%)
